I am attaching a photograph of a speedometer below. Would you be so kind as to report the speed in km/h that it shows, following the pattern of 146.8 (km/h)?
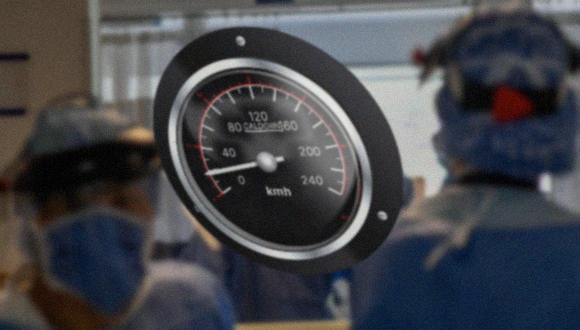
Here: 20 (km/h)
